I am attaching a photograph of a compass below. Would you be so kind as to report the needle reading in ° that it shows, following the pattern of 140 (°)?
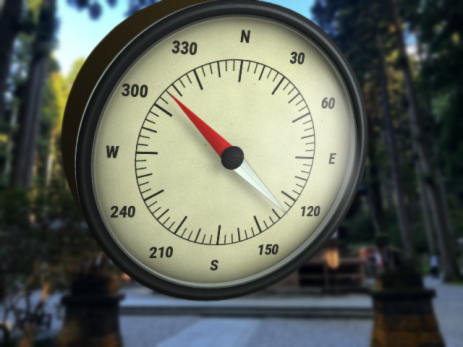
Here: 310 (°)
